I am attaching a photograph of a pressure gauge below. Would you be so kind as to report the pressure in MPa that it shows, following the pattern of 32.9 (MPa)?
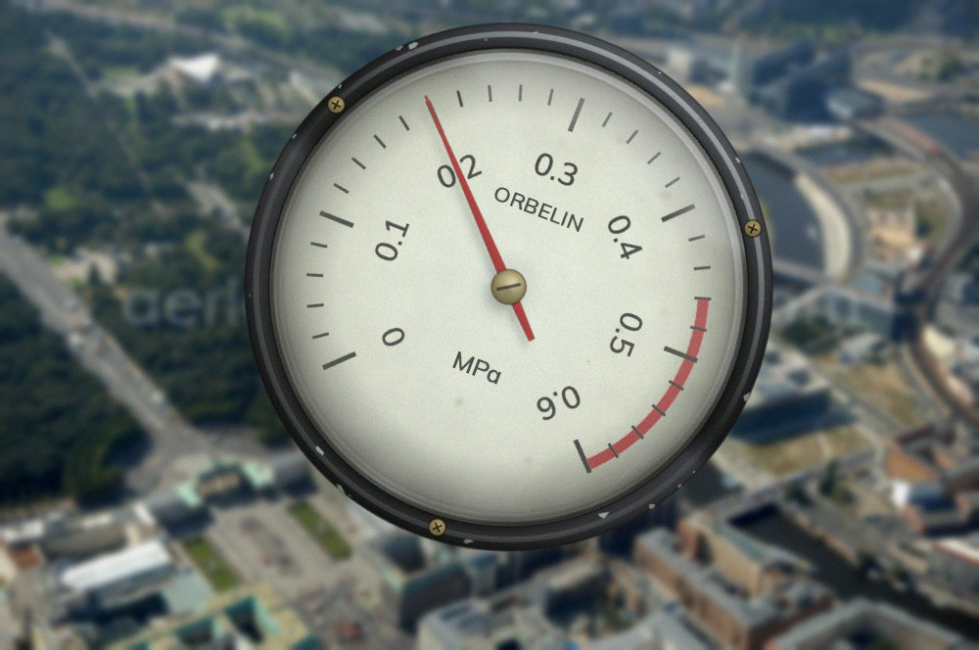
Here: 0.2 (MPa)
